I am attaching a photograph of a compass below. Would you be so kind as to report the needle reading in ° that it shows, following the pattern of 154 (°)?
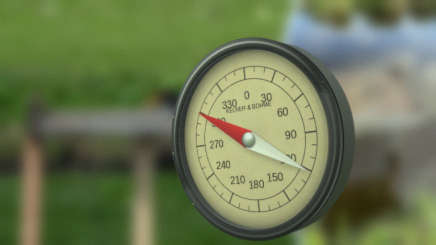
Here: 300 (°)
